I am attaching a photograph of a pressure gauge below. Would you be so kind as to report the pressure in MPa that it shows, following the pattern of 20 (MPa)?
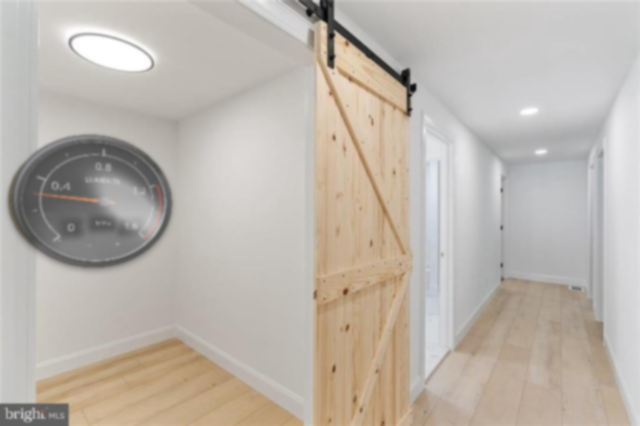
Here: 0.3 (MPa)
